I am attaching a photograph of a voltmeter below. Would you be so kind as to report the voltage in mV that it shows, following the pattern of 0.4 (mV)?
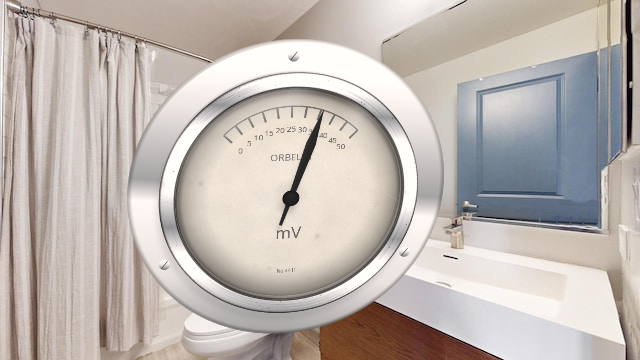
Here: 35 (mV)
